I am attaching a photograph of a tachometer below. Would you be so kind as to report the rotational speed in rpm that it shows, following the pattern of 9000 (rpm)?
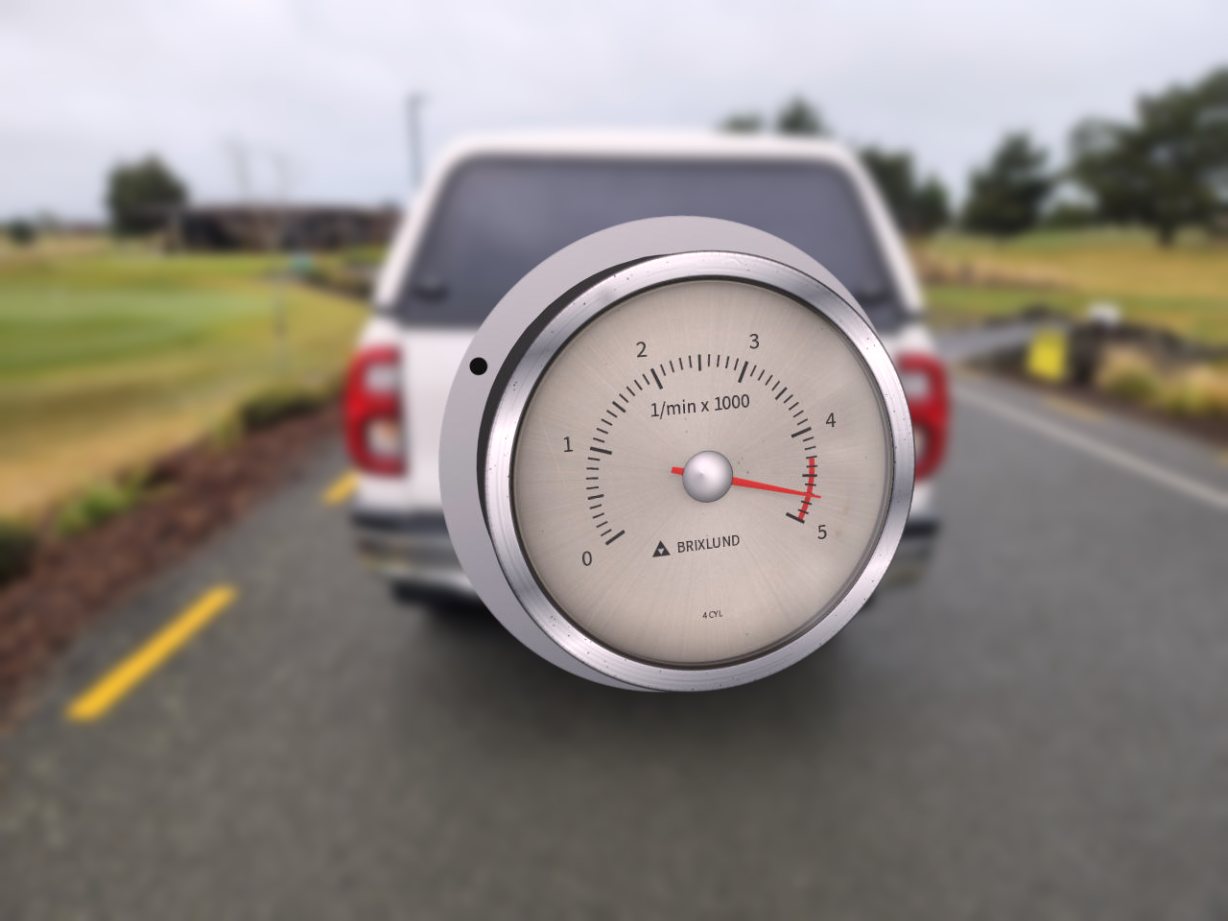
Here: 4700 (rpm)
